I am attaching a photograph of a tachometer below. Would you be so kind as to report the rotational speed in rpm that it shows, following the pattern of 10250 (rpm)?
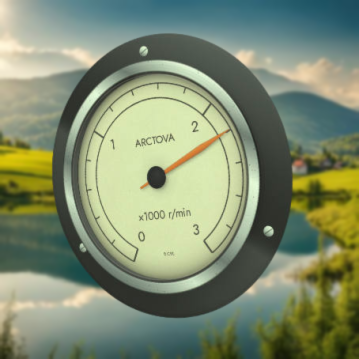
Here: 2200 (rpm)
